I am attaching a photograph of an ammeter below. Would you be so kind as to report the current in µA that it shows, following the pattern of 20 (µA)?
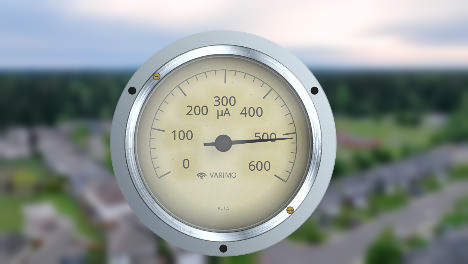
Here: 510 (µA)
